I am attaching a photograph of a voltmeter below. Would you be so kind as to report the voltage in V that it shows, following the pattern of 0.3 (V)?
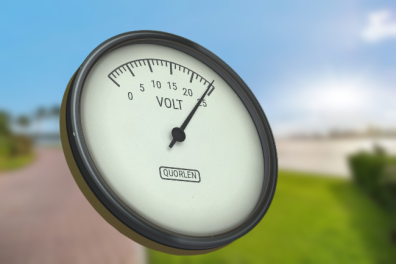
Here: 24 (V)
